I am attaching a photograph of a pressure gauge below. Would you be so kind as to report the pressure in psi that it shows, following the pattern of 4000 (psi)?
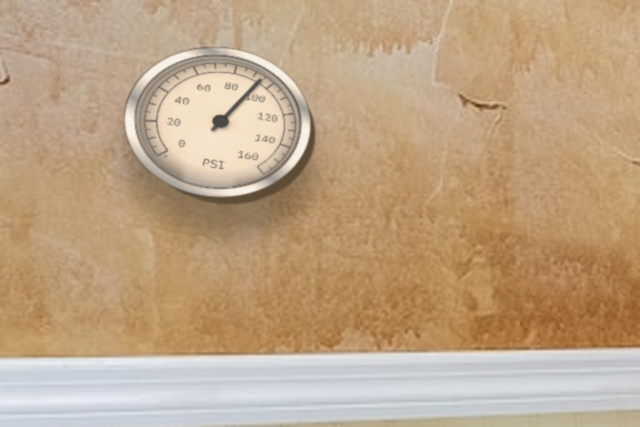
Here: 95 (psi)
